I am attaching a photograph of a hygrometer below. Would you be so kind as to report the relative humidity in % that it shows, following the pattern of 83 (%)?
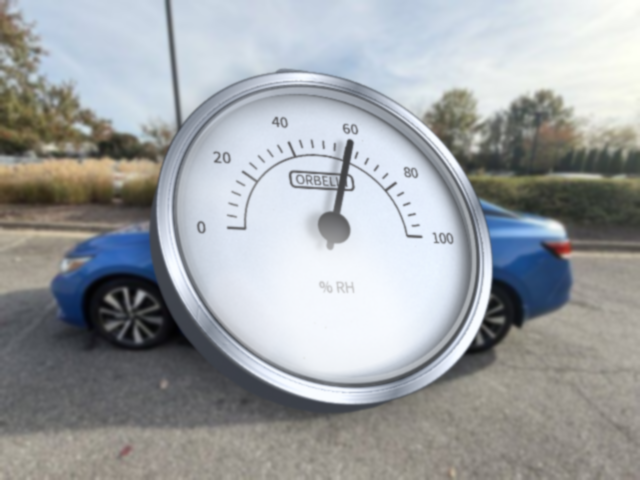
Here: 60 (%)
